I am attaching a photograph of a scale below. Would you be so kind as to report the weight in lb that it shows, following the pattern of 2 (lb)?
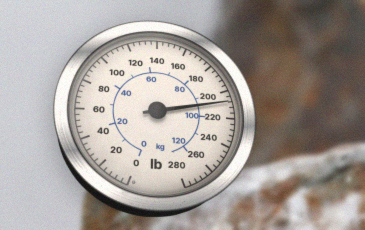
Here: 208 (lb)
